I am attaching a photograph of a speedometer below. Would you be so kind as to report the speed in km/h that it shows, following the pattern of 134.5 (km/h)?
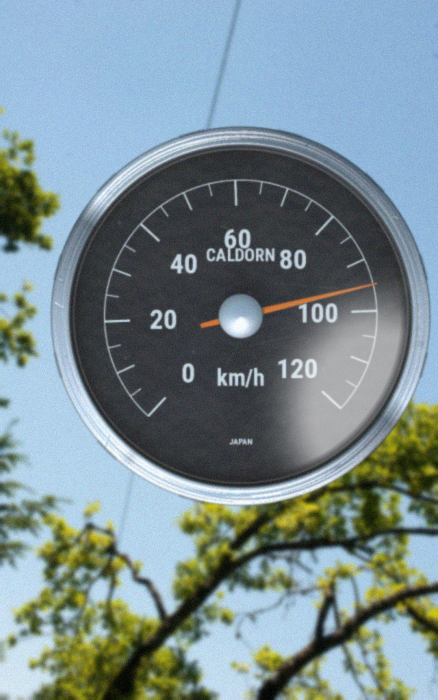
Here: 95 (km/h)
